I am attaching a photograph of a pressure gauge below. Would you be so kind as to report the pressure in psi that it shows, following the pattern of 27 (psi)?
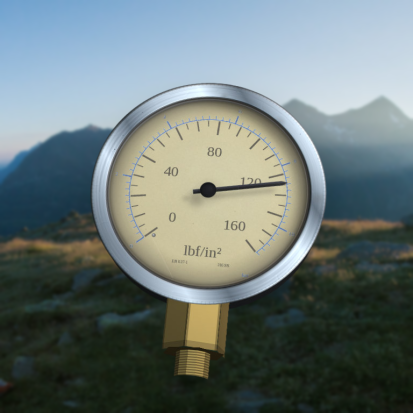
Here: 125 (psi)
